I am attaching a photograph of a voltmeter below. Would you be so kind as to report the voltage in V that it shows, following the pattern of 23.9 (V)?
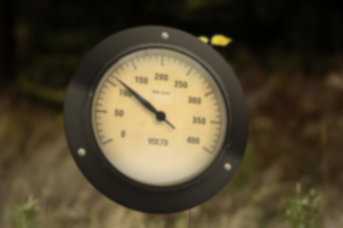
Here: 110 (V)
